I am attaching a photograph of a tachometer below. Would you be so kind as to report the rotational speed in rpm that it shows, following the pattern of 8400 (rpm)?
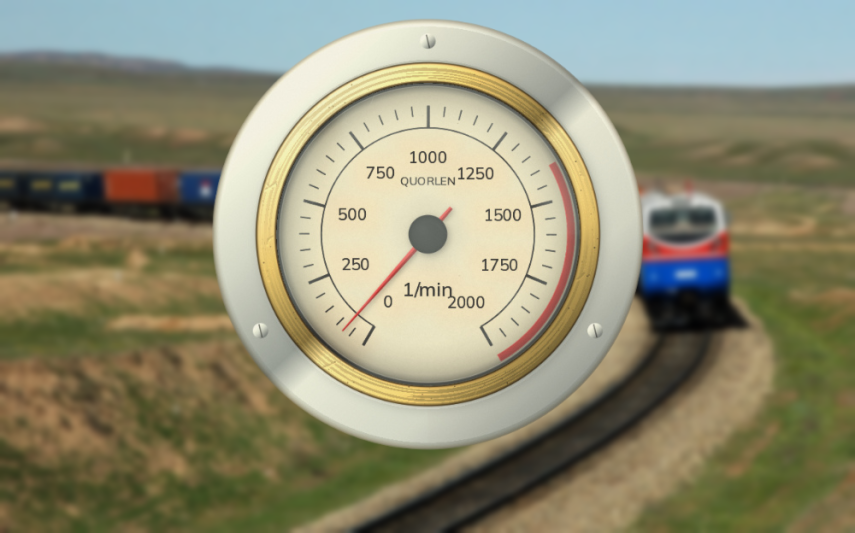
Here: 75 (rpm)
